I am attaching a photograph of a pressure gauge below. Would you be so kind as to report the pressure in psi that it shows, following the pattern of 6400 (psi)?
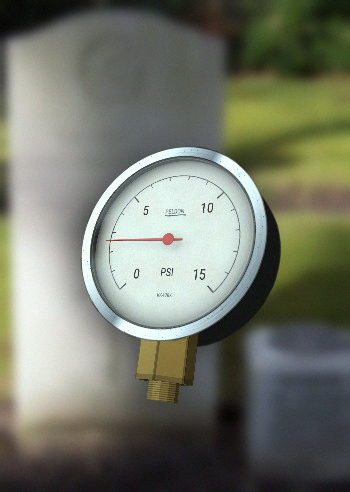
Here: 2.5 (psi)
